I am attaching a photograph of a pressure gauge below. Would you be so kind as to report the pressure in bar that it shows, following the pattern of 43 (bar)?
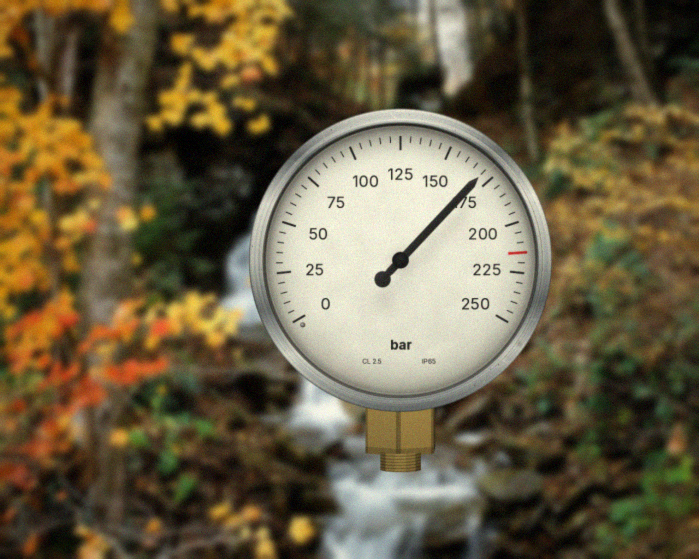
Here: 170 (bar)
